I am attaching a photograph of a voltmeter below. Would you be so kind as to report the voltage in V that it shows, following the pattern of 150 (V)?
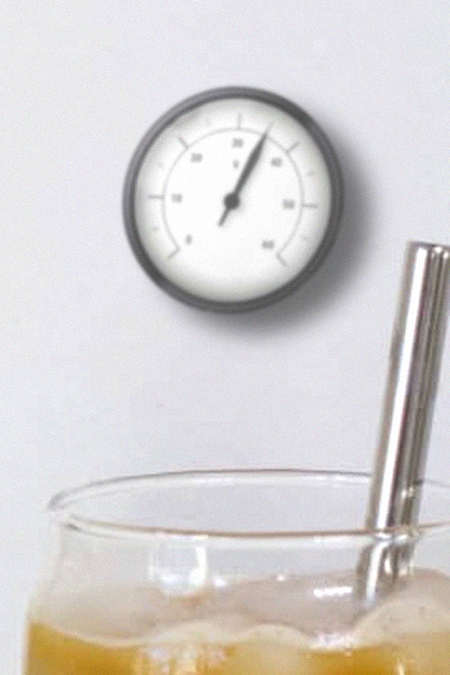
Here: 35 (V)
